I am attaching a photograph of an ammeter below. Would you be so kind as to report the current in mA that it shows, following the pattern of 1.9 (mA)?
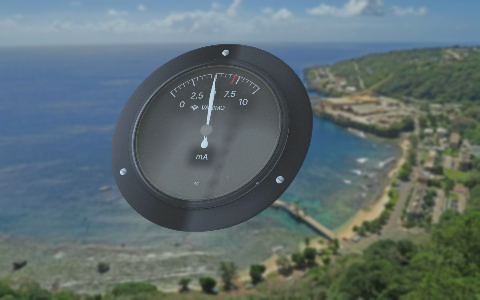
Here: 5 (mA)
